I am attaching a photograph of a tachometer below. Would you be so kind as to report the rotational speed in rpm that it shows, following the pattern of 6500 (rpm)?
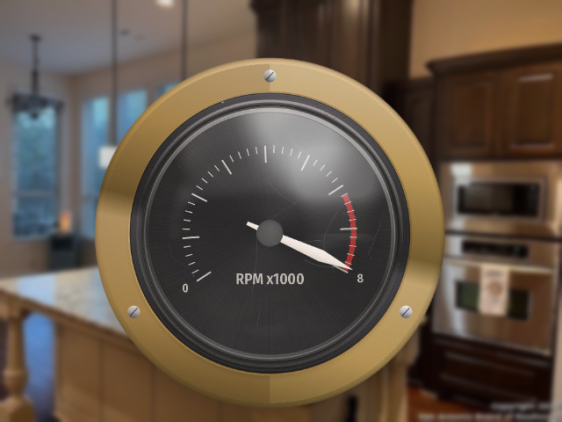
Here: 7900 (rpm)
